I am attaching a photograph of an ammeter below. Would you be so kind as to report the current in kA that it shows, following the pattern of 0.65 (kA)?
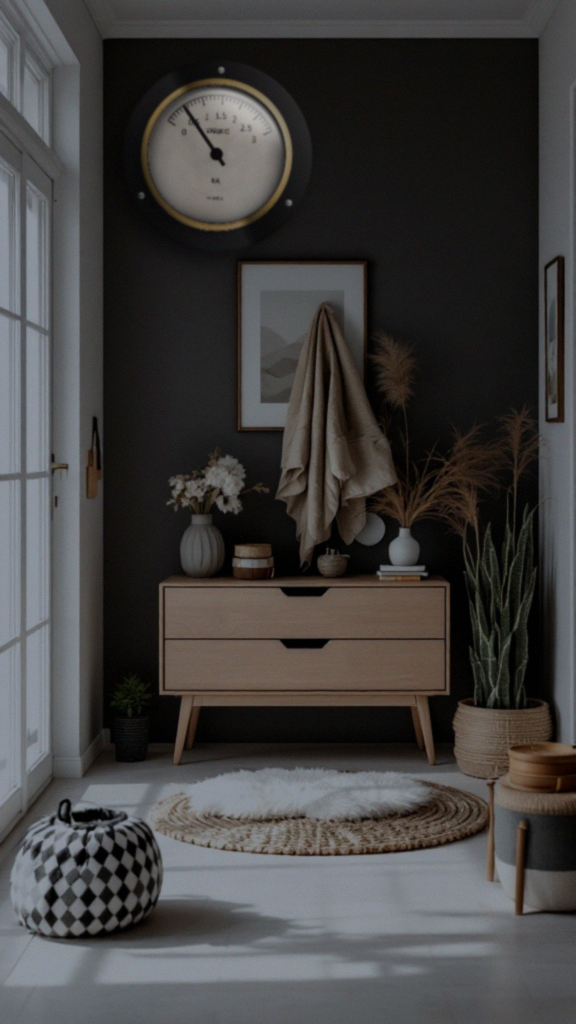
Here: 0.5 (kA)
